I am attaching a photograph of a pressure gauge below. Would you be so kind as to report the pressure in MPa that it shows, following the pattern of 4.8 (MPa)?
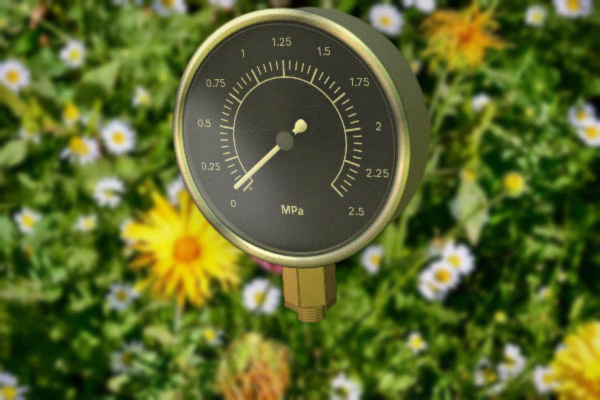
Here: 0.05 (MPa)
